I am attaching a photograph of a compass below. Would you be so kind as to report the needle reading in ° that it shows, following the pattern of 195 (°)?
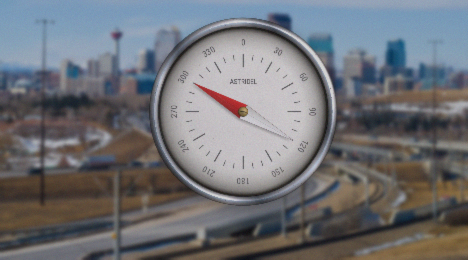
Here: 300 (°)
